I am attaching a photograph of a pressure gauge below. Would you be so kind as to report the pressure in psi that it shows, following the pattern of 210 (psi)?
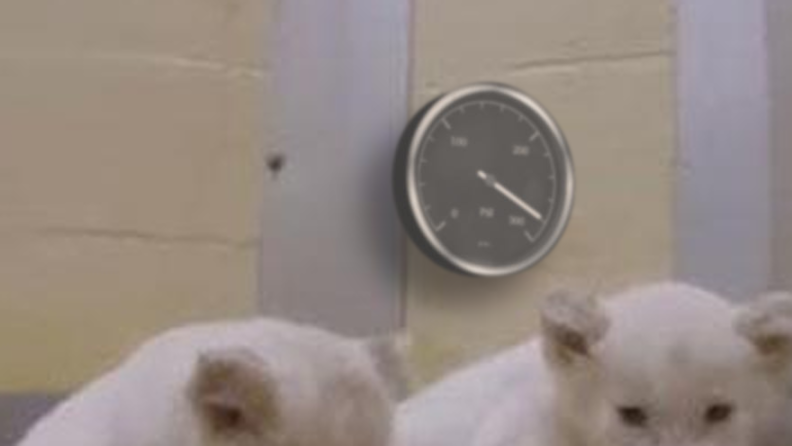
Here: 280 (psi)
